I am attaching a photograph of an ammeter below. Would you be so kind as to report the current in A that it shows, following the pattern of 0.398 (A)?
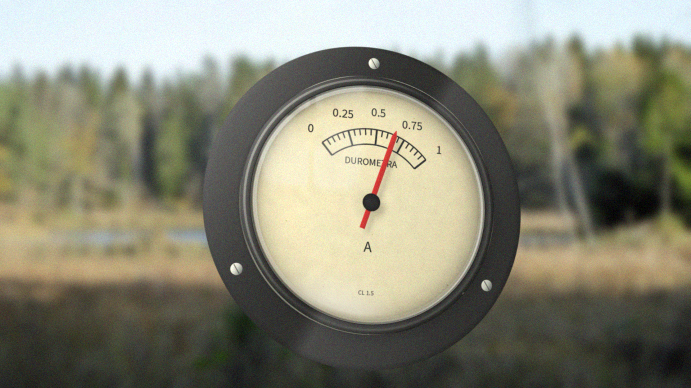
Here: 0.65 (A)
